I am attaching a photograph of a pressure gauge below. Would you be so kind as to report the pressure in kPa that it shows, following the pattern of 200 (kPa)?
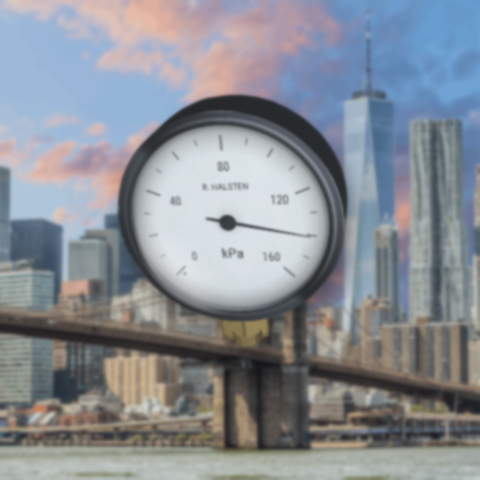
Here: 140 (kPa)
